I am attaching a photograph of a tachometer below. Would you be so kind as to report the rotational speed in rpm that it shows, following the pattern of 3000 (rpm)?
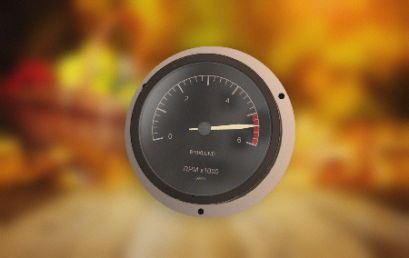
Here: 5400 (rpm)
